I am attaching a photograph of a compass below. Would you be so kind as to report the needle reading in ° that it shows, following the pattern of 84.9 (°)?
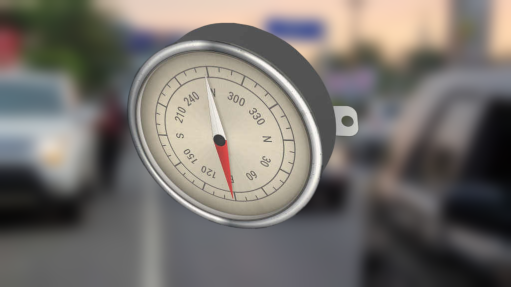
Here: 90 (°)
